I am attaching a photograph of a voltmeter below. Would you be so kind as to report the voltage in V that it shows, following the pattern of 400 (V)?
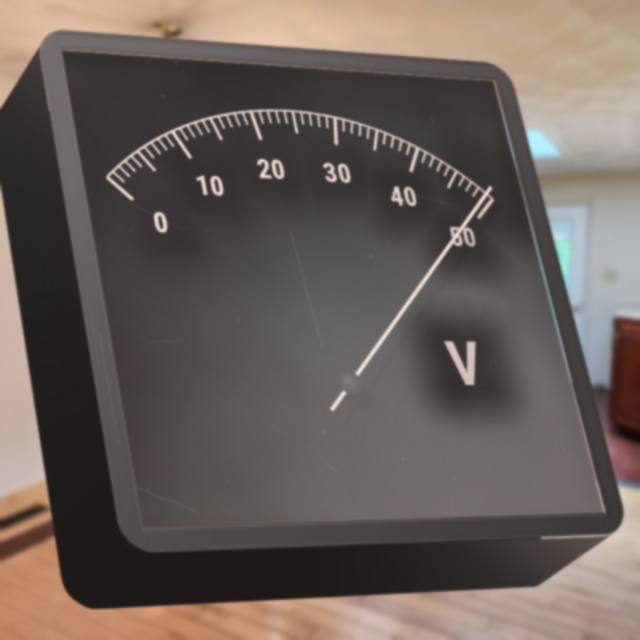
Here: 49 (V)
